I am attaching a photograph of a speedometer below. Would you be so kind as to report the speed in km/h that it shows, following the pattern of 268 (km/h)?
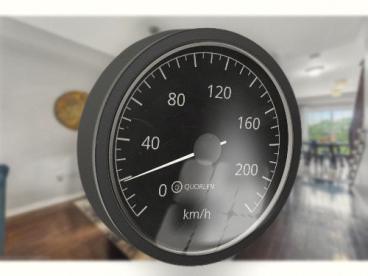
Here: 20 (km/h)
